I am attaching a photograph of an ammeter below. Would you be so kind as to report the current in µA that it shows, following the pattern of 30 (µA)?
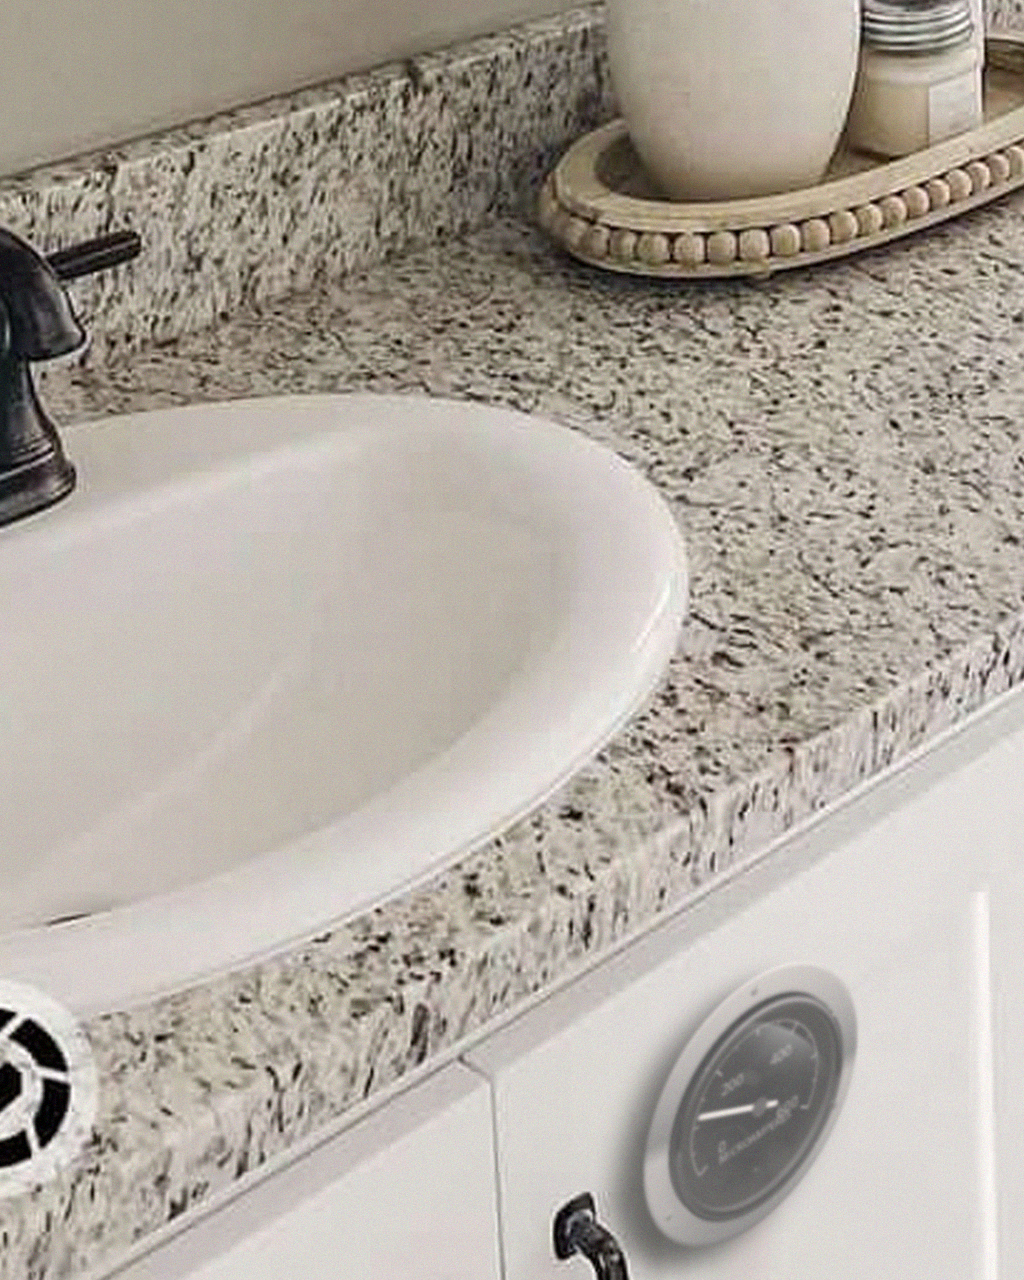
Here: 125 (µA)
